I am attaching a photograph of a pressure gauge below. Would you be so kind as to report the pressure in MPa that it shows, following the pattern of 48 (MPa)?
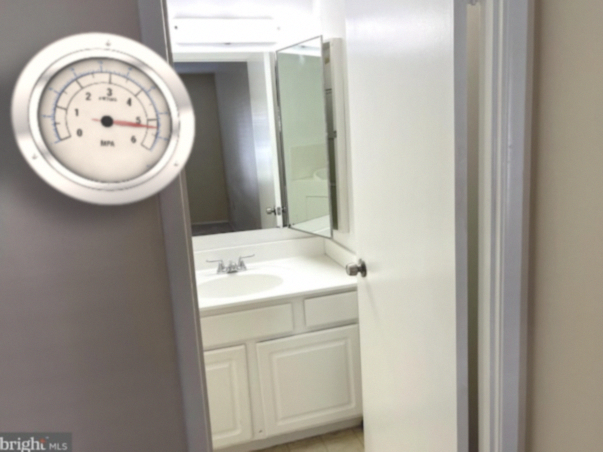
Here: 5.25 (MPa)
